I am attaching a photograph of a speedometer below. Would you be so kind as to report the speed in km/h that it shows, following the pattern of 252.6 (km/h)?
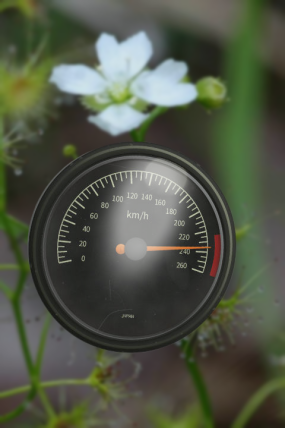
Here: 235 (km/h)
